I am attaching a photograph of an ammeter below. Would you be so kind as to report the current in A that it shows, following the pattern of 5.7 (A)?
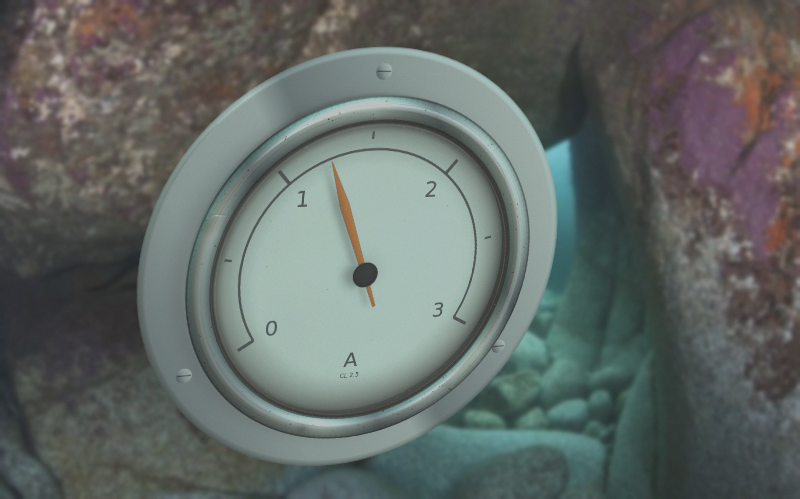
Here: 1.25 (A)
